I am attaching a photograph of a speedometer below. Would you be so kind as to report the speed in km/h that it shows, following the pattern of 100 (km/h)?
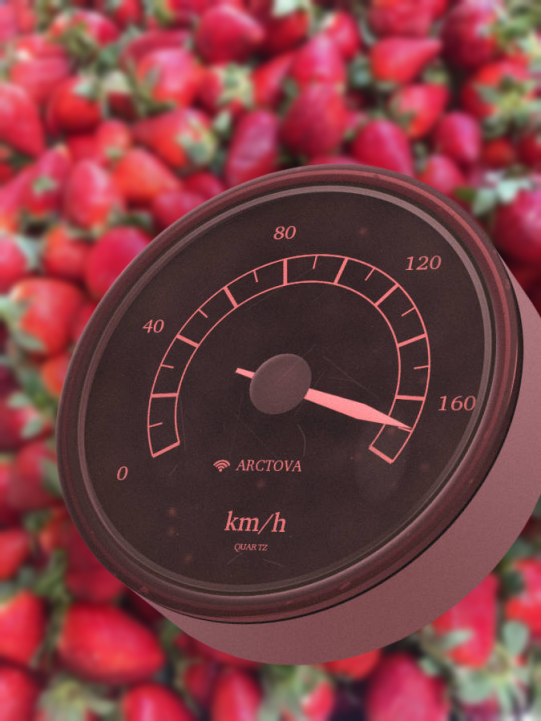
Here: 170 (km/h)
